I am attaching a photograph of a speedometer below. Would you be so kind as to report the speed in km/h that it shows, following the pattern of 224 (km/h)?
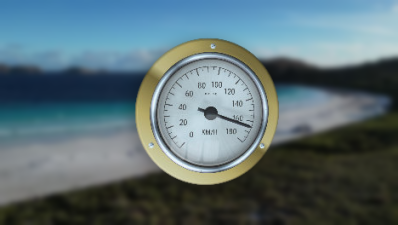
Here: 165 (km/h)
